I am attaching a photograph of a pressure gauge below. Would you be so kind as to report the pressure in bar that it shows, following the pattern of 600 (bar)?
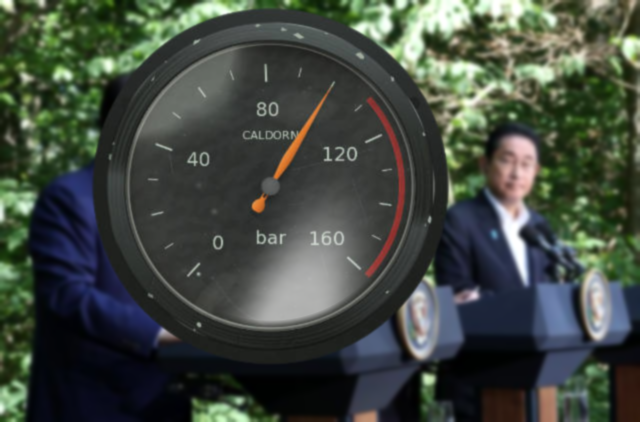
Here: 100 (bar)
